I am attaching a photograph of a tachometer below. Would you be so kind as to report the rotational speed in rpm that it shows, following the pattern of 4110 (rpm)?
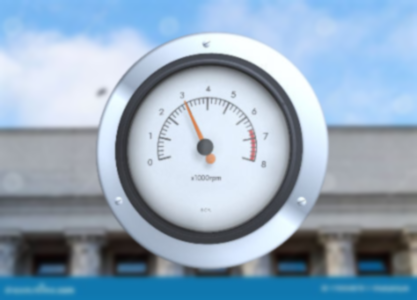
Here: 3000 (rpm)
